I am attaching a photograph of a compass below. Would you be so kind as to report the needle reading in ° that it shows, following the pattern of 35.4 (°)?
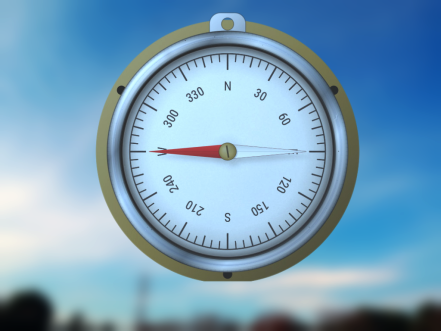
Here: 270 (°)
